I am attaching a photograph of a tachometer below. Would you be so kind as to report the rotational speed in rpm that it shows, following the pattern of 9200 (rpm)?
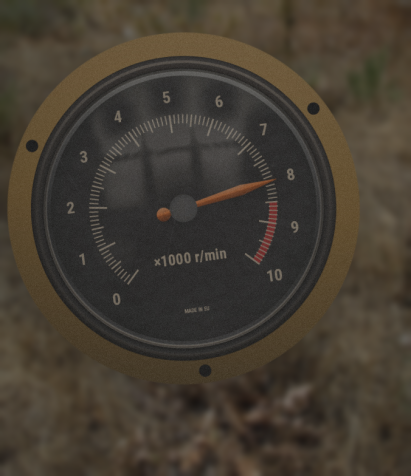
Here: 8000 (rpm)
